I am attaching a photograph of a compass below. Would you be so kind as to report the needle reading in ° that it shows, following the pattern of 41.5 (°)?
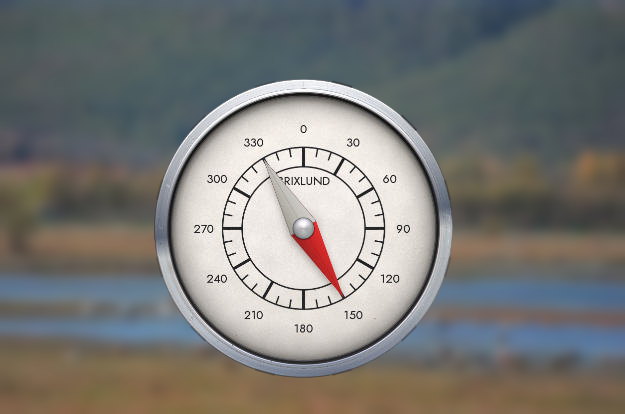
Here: 150 (°)
